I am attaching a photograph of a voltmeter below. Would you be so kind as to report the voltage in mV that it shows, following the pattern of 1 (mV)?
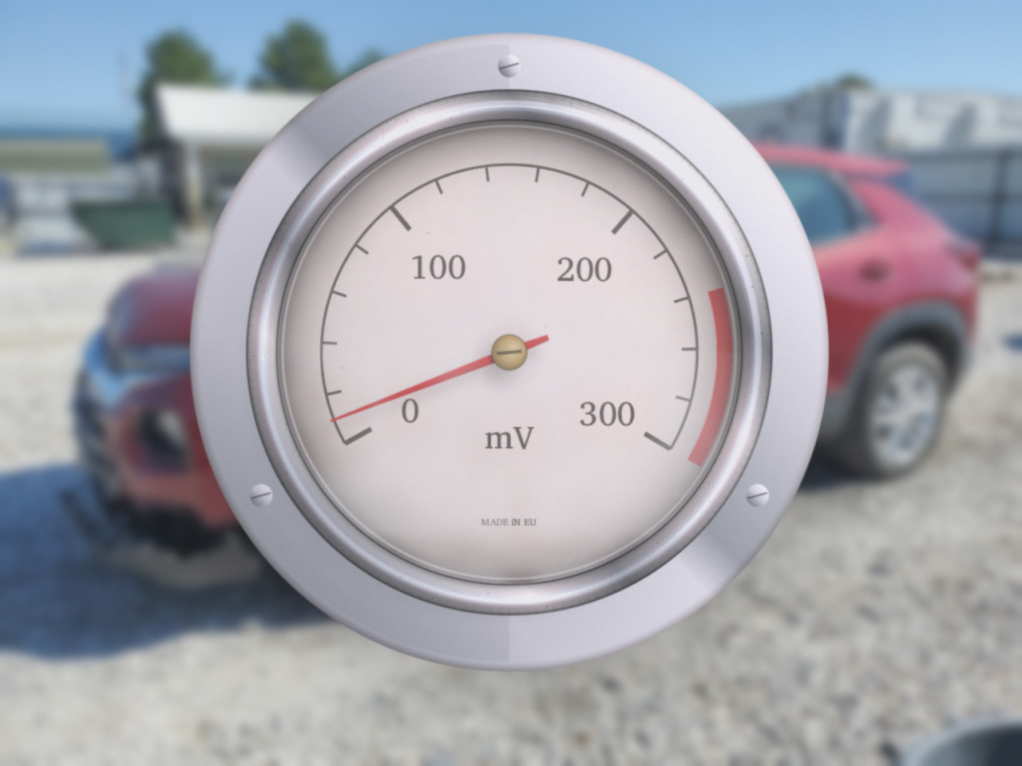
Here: 10 (mV)
